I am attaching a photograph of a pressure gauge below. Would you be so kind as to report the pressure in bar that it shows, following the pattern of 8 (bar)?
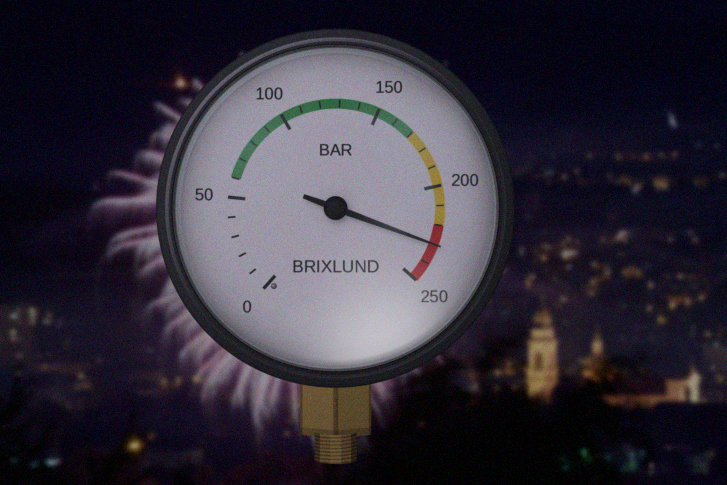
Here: 230 (bar)
